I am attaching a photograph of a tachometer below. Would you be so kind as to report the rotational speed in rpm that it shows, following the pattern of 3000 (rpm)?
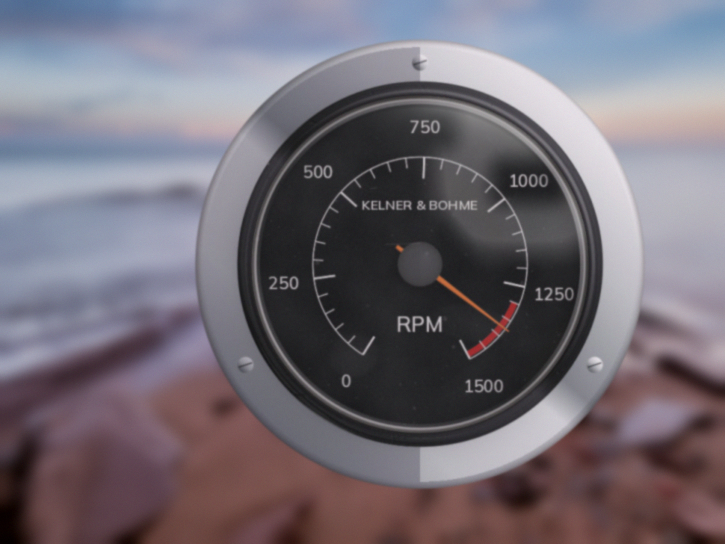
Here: 1375 (rpm)
